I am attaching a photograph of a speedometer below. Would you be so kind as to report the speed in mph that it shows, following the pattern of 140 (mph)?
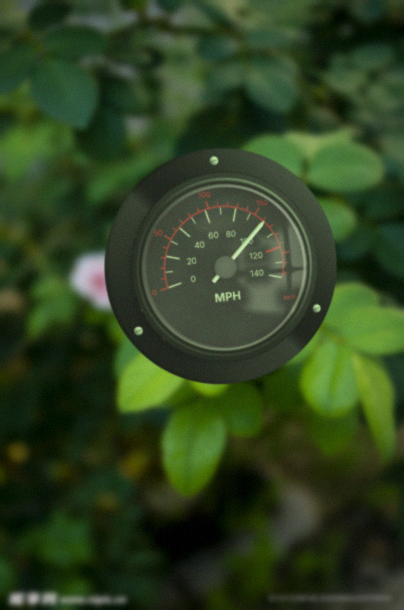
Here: 100 (mph)
